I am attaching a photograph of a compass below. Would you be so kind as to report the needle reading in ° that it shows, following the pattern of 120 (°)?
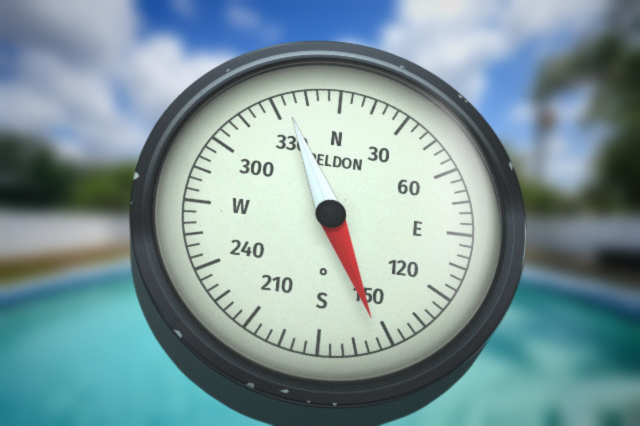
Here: 155 (°)
